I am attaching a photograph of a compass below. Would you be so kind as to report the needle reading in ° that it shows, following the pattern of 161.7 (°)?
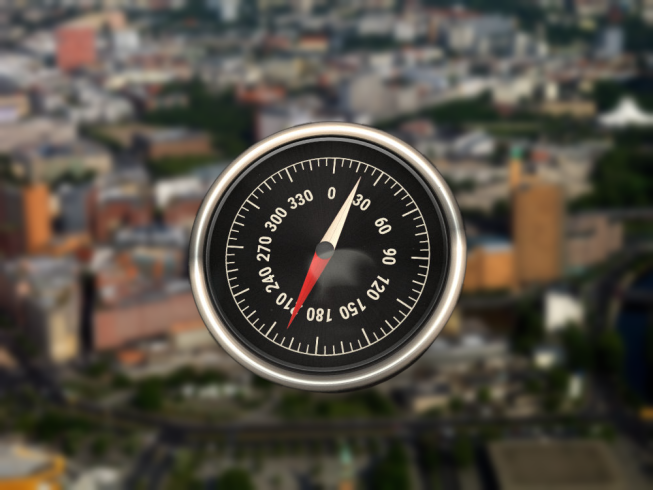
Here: 200 (°)
